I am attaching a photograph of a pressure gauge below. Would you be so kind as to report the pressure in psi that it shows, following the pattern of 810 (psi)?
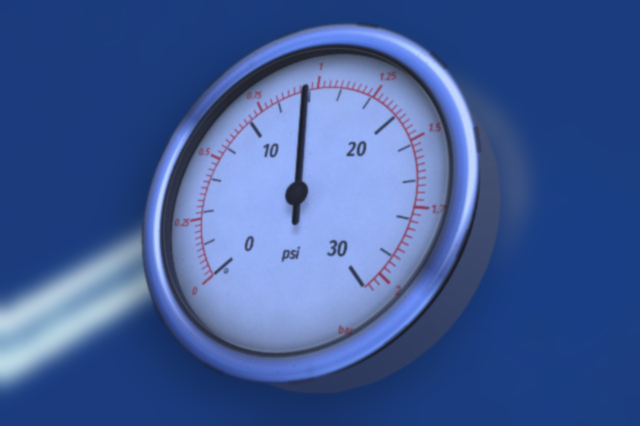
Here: 14 (psi)
